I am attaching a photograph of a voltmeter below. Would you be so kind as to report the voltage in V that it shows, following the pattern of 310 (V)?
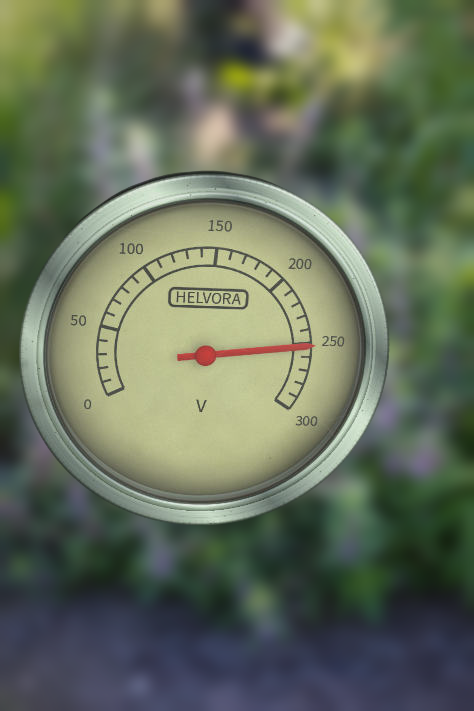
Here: 250 (V)
